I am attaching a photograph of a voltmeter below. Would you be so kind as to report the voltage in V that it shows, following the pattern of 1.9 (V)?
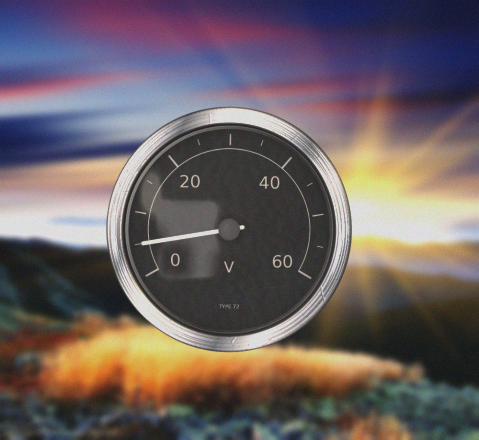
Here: 5 (V)
